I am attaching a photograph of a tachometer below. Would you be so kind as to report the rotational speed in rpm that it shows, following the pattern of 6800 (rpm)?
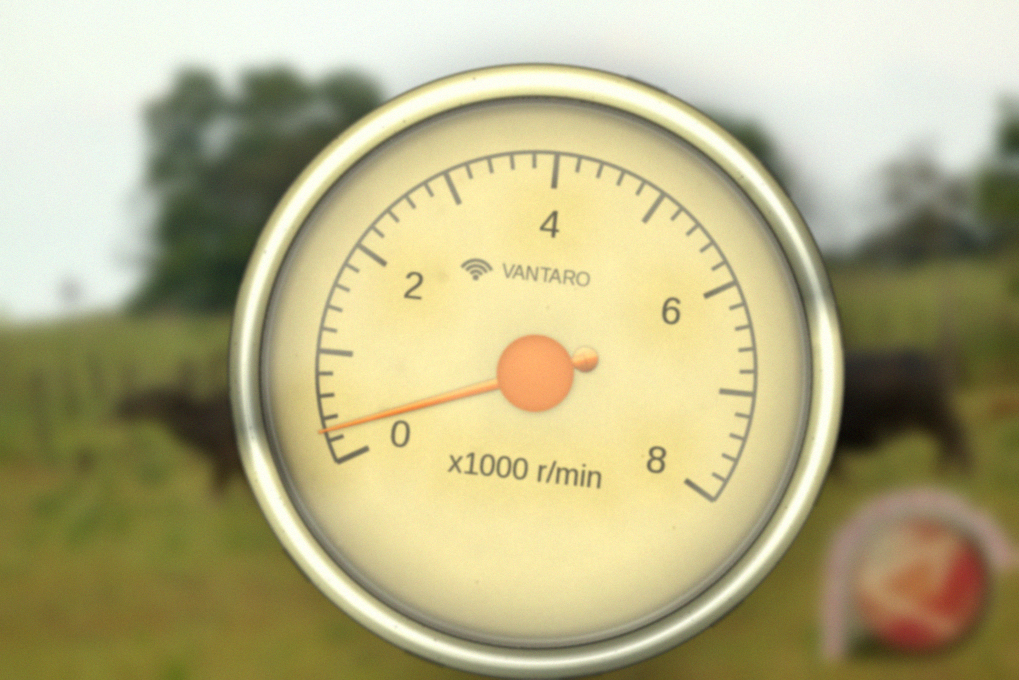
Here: 300 (rpm)
